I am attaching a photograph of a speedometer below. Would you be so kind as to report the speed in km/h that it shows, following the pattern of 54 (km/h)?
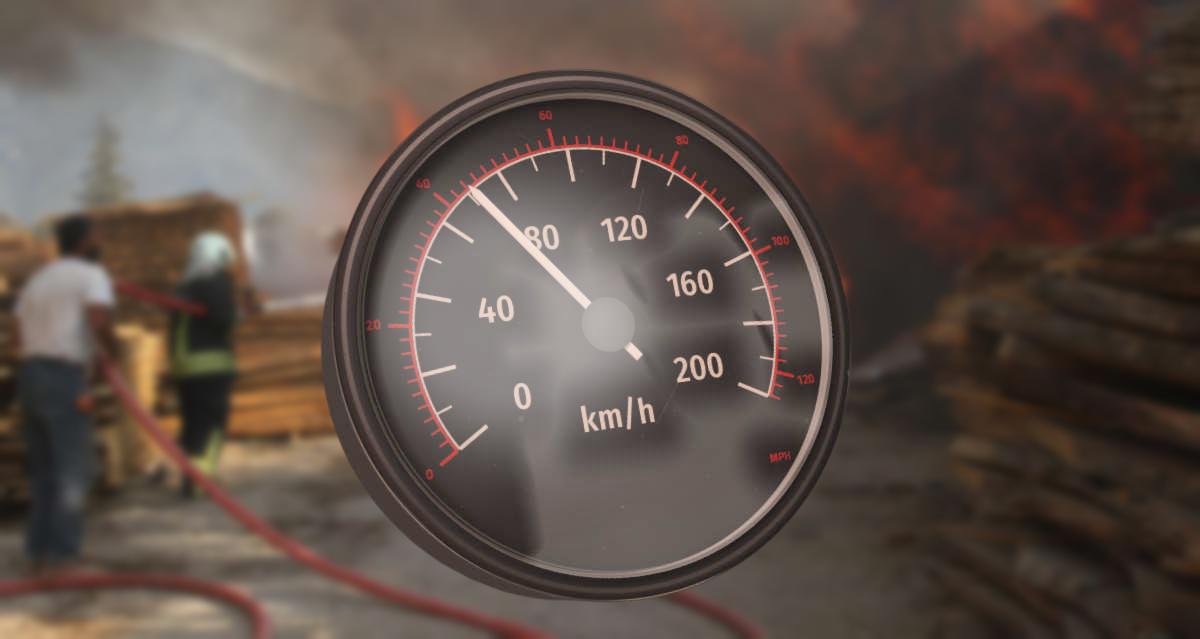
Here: 70 (km/h)
